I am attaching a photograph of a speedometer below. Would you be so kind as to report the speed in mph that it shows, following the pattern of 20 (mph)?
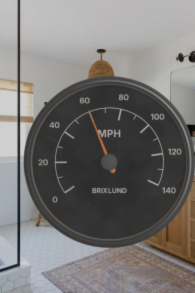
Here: 60 (mph)
